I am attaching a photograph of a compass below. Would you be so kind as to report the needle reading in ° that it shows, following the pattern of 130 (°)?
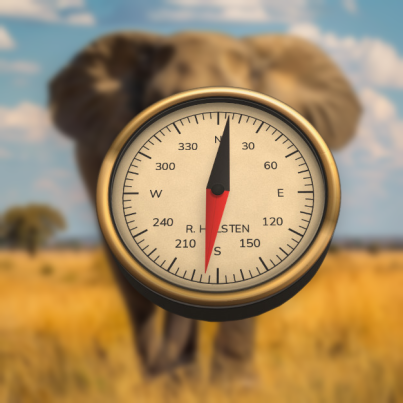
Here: 187.5 (°)
